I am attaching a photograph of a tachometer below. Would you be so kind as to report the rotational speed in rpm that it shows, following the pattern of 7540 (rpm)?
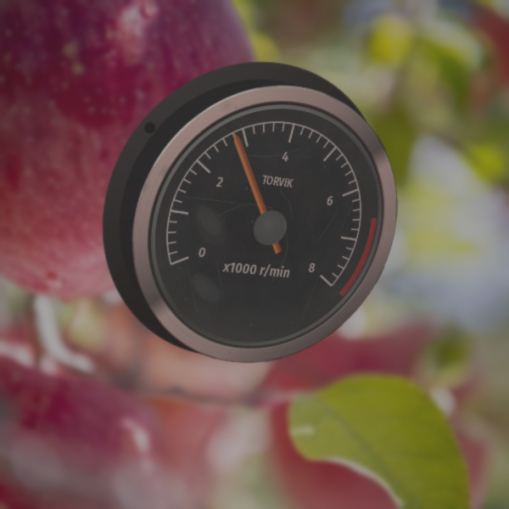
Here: 2800 (rpm)
